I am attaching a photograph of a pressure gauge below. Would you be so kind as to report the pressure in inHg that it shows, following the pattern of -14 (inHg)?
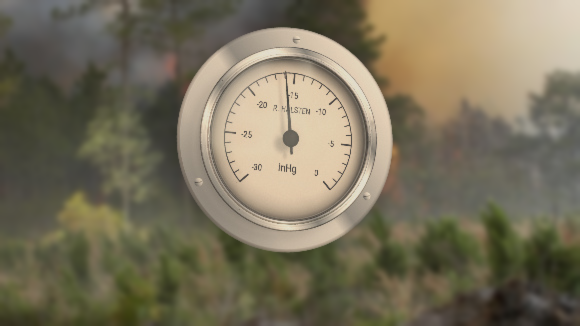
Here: -16 (inHg)
